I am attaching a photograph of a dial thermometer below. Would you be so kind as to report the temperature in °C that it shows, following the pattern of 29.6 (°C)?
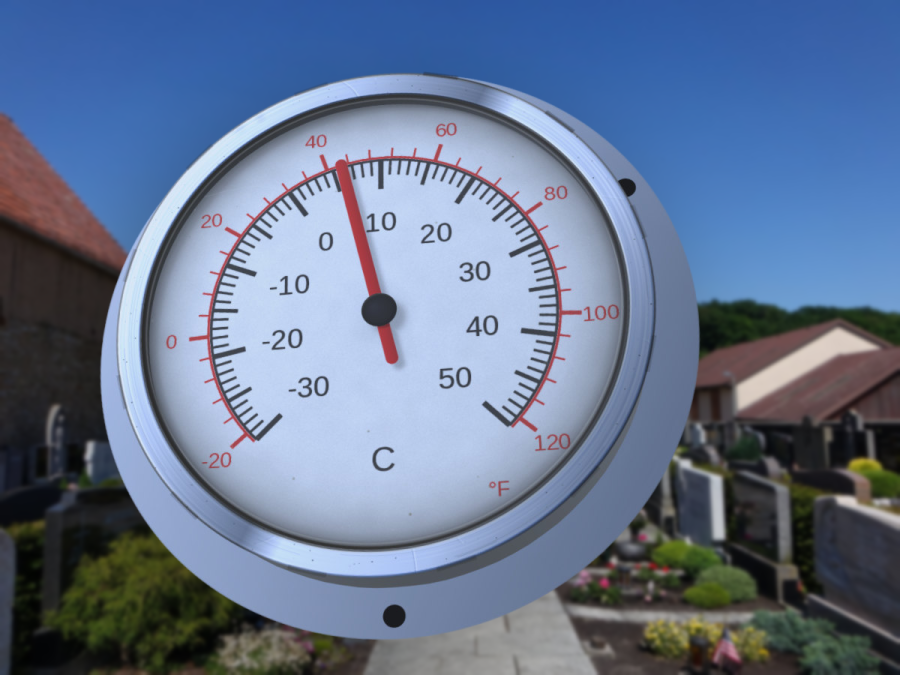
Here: 6 (°C)
